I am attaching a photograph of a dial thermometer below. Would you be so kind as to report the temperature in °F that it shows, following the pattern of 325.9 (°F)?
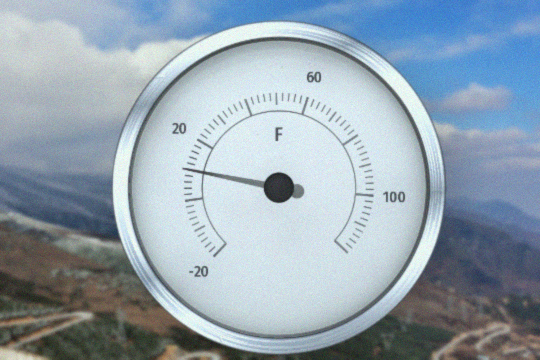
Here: 10 (°F)
